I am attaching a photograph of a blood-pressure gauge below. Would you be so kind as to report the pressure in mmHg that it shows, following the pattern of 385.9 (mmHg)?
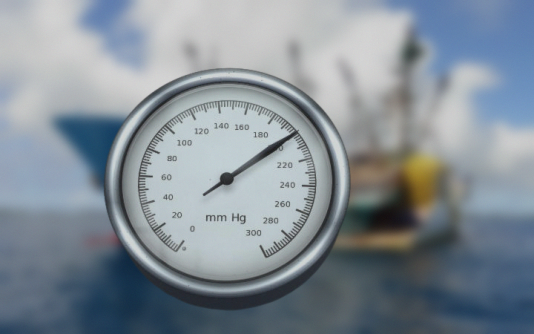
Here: 200 (mmHg)
